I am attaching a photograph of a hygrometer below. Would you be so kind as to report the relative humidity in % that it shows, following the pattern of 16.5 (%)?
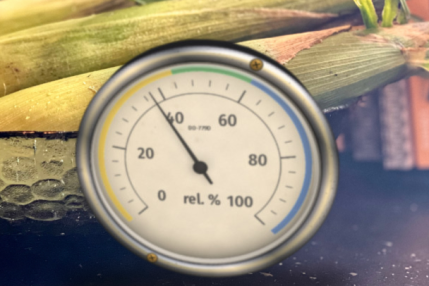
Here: 38 (%)
